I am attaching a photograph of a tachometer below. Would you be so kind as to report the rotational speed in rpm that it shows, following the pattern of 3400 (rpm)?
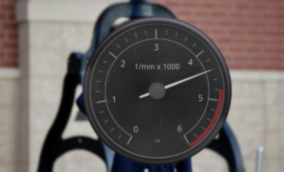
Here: 4400 (rpm)
